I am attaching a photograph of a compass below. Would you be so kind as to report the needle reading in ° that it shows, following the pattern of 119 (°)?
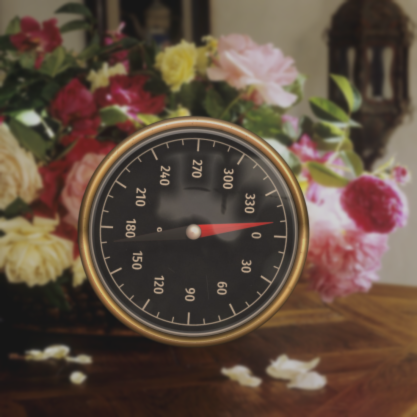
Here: 350 (°)
